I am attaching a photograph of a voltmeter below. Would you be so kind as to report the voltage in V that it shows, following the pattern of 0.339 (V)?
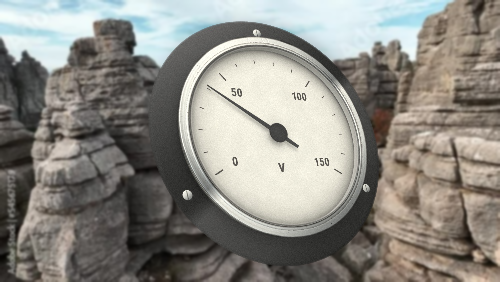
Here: 40 (V)
